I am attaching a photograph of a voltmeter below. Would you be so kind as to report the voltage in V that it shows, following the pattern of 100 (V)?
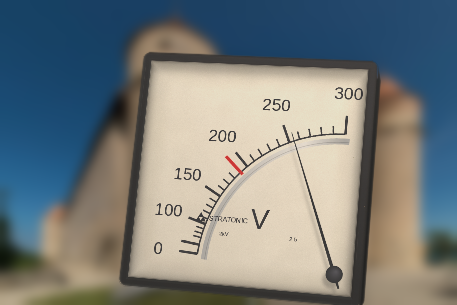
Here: 255 (V)
